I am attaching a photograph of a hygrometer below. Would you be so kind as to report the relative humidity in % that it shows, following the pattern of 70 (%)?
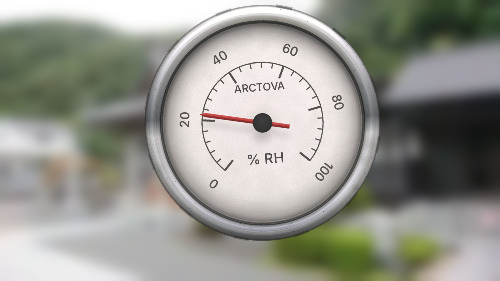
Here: 22 (%)
